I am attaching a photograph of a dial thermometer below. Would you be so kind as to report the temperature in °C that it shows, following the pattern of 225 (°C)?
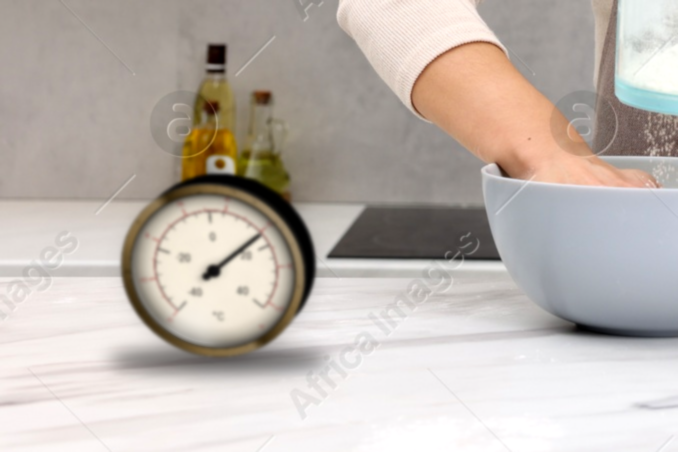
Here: 16 (°C)
